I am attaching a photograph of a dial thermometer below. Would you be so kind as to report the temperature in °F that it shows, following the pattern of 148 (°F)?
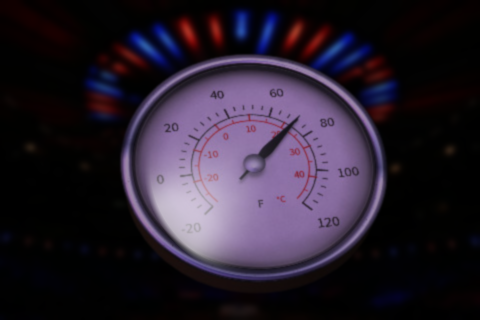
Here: 72 (°F)
